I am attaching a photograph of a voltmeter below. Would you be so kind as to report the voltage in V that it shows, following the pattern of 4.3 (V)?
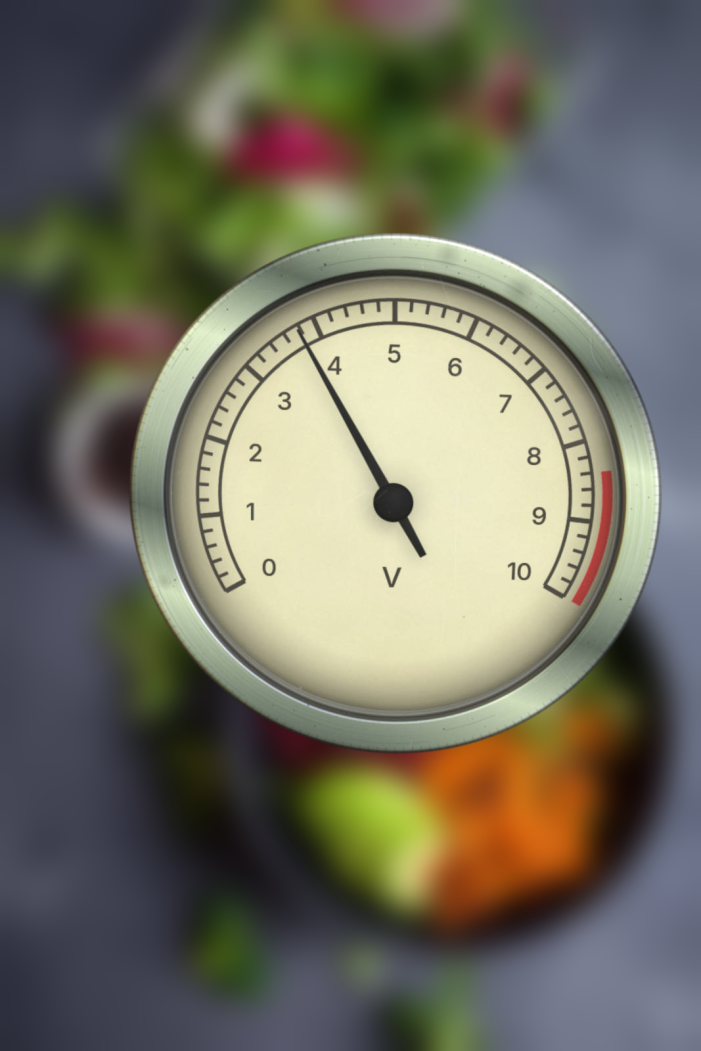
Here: 3.8 (V)
